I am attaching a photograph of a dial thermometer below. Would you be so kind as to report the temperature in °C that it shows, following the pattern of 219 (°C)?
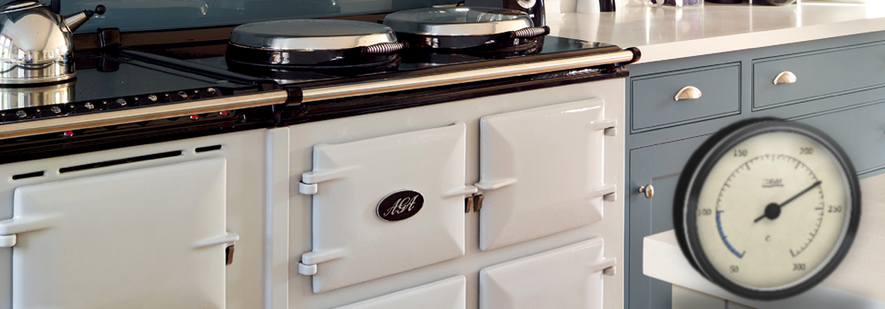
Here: 225 (°C)
